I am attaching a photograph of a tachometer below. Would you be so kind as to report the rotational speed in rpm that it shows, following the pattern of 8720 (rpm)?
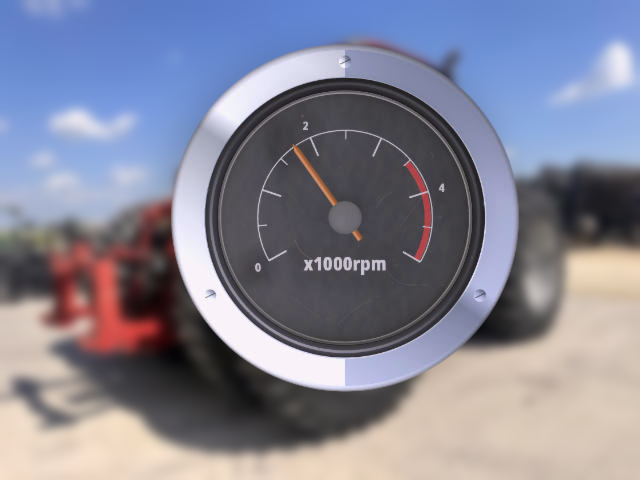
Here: 1750 (rpm)
